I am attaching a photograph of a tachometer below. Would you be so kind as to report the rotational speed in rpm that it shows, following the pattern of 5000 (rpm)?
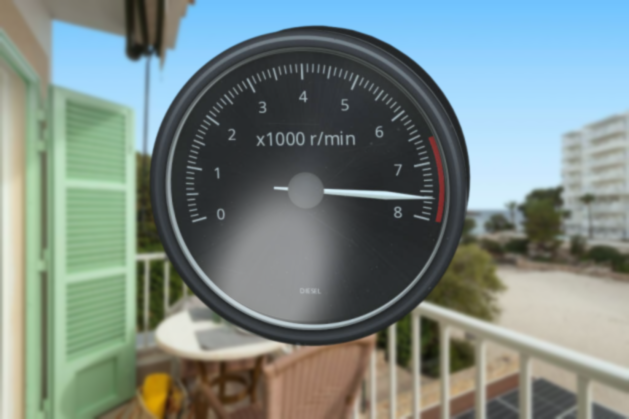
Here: 7600 (rpm)
